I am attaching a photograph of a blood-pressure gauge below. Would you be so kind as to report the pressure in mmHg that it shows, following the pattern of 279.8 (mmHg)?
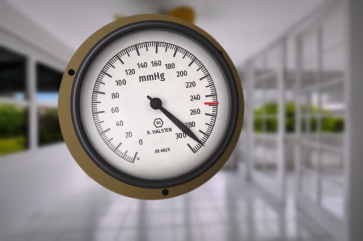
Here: 290 (mmHg)
